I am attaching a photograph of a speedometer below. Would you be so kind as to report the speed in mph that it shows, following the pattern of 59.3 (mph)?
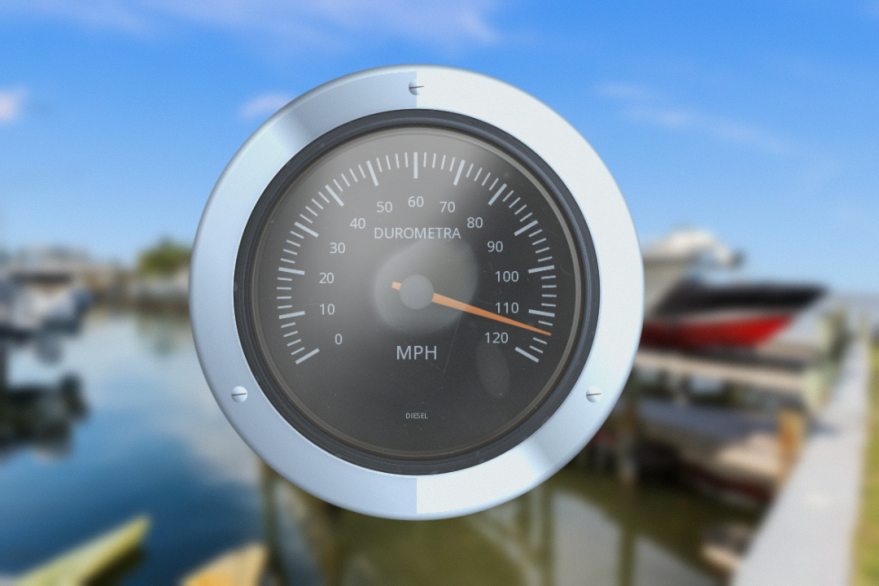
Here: 114 (mph)
